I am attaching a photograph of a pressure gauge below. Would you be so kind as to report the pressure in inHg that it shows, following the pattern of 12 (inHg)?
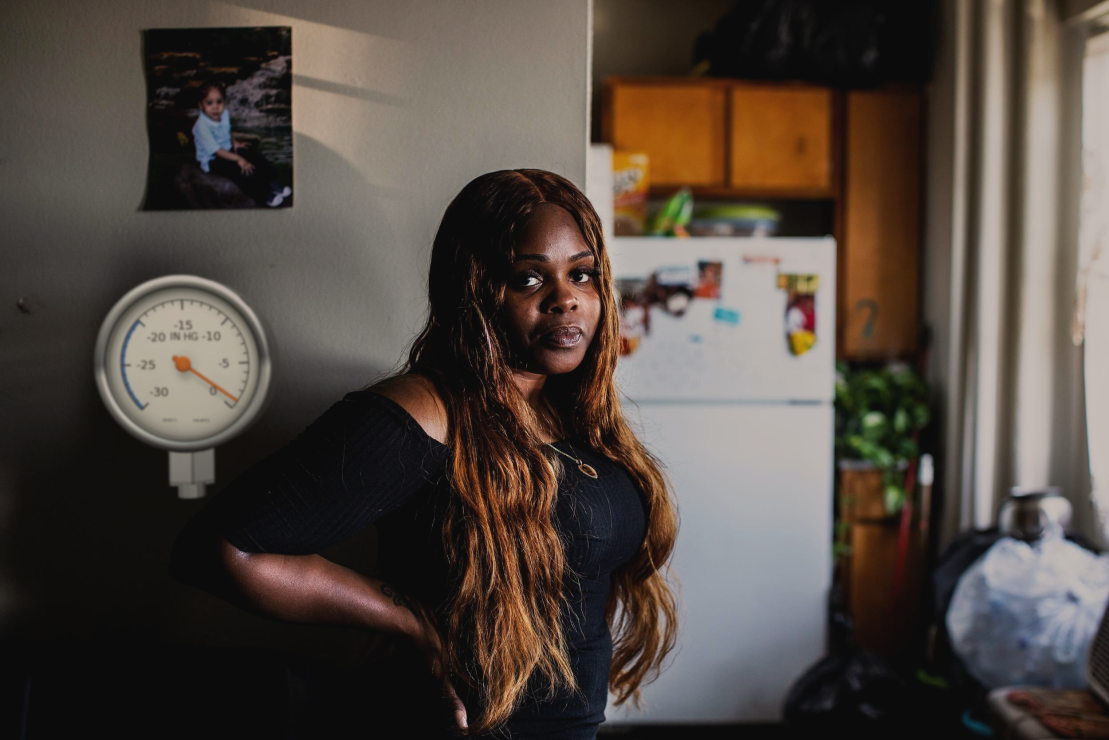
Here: -1 (inHg)
